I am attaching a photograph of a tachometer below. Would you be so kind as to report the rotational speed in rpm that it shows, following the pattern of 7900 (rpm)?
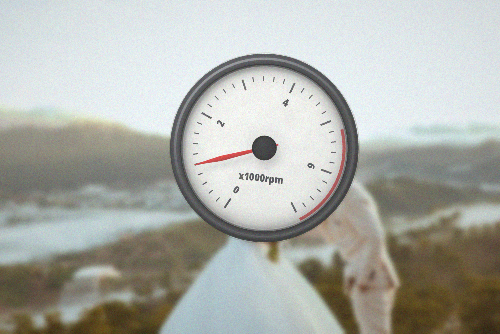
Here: 1000 (rpm)
